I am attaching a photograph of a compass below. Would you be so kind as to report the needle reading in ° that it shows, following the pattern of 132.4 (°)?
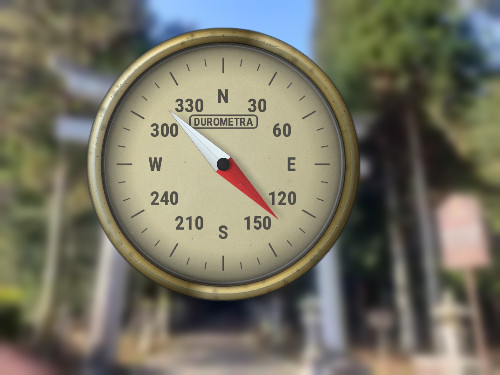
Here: 135 (°)
